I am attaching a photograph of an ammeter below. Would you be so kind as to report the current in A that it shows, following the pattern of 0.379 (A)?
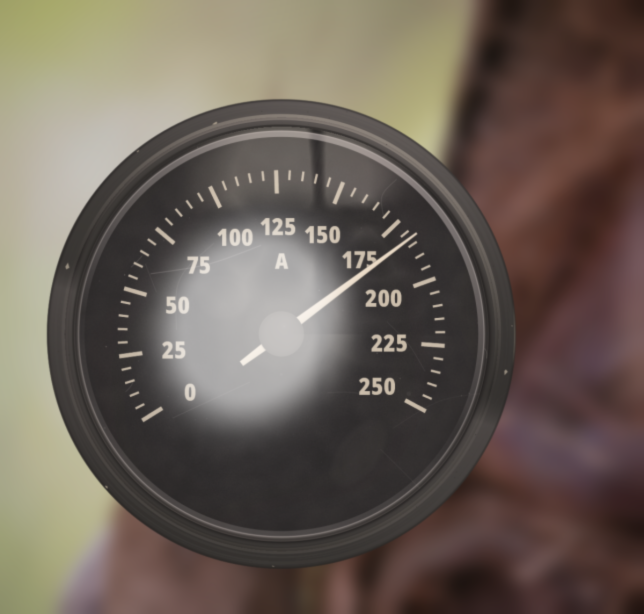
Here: 182.5 (A)
